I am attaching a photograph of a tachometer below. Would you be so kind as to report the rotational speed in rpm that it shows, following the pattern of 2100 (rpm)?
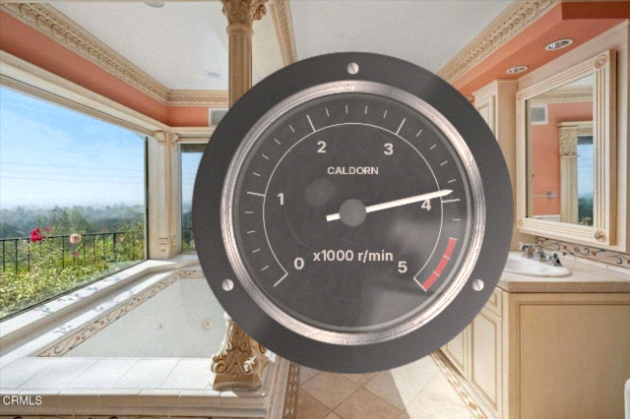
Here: 3900 (rpm)
